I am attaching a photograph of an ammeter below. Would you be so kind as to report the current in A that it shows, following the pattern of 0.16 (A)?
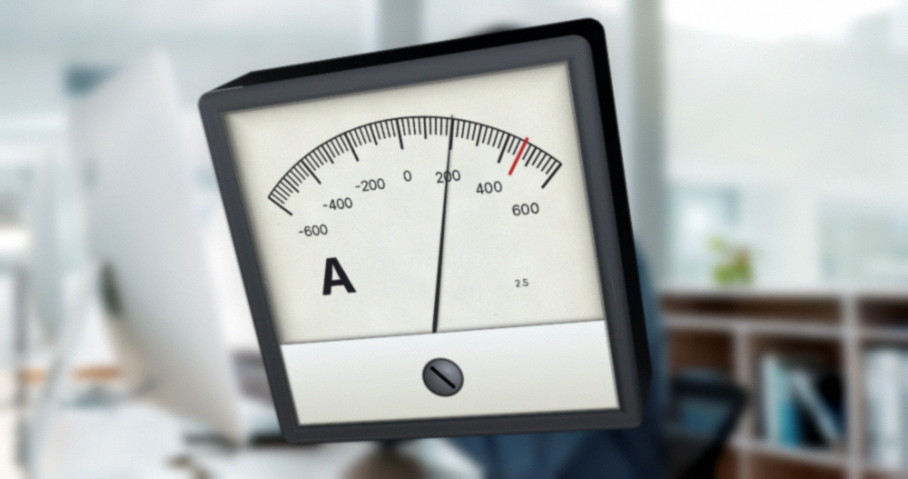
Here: 200 (A)
